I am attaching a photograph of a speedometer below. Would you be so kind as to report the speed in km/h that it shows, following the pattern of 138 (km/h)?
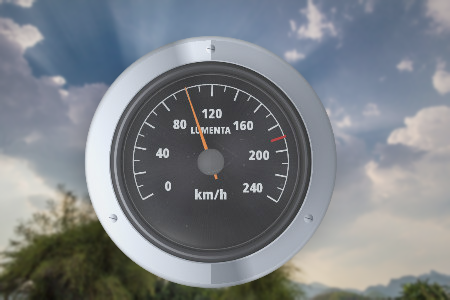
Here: 100 (km/h)
